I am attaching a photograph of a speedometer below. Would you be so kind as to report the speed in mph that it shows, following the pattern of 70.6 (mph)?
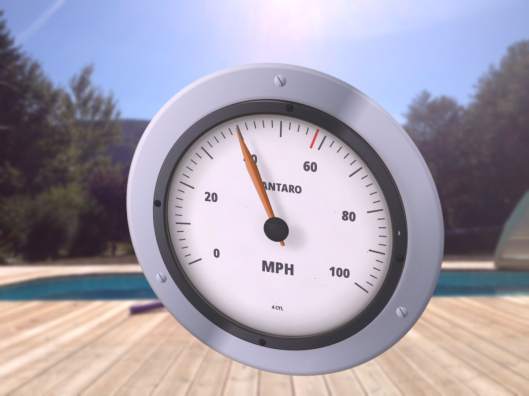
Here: 40 (mph)
